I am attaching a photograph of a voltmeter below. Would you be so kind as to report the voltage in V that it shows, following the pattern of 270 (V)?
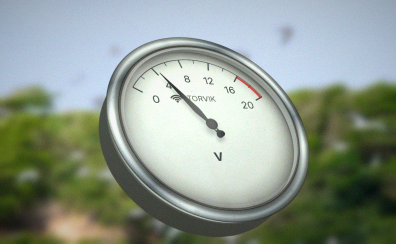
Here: 4 (V)
